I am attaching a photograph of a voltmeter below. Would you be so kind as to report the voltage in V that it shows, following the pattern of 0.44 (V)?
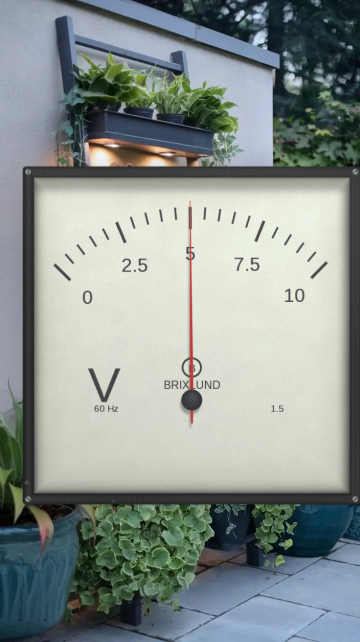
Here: 5 (V)
